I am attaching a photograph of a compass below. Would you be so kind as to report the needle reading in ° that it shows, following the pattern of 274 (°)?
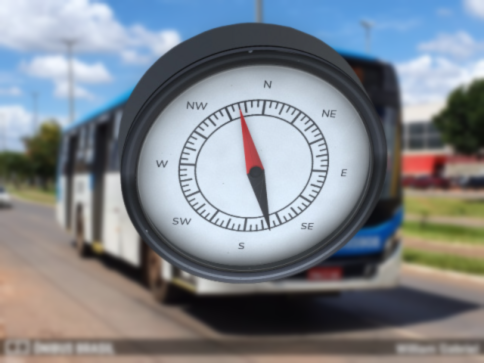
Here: 340 (°)
